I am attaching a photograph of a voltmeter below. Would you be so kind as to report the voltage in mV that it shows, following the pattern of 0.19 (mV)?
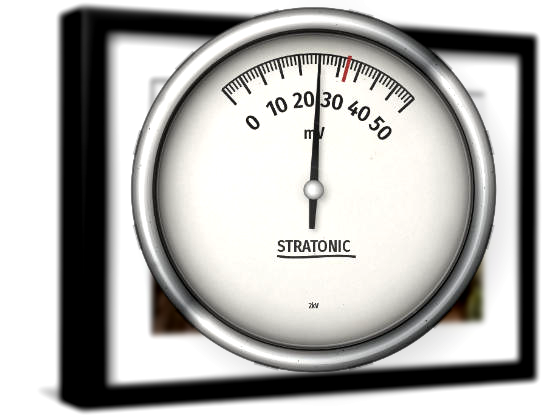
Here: 25 (mV)
